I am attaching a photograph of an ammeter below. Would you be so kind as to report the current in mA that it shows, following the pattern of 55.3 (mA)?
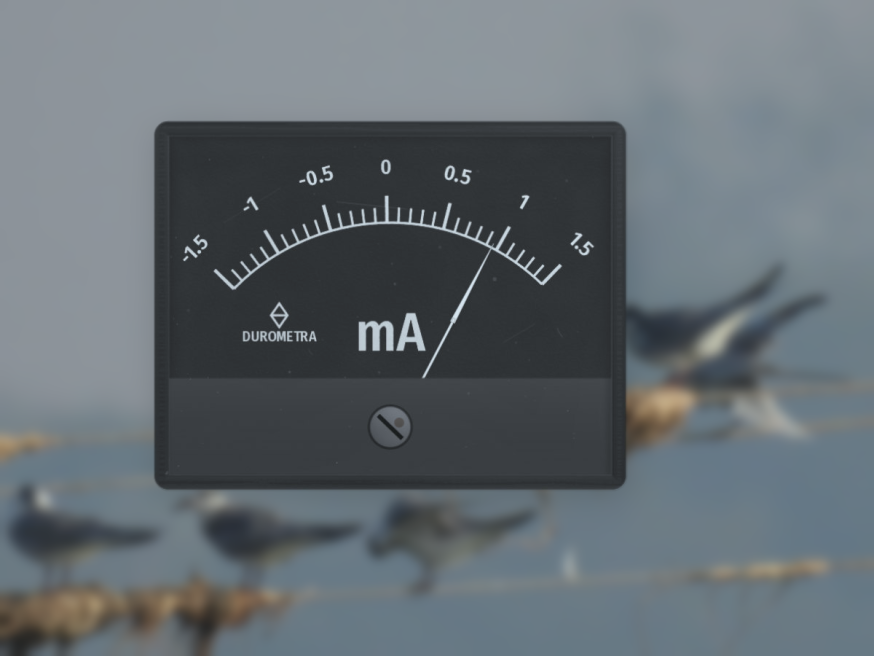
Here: 0.95 (mA)
